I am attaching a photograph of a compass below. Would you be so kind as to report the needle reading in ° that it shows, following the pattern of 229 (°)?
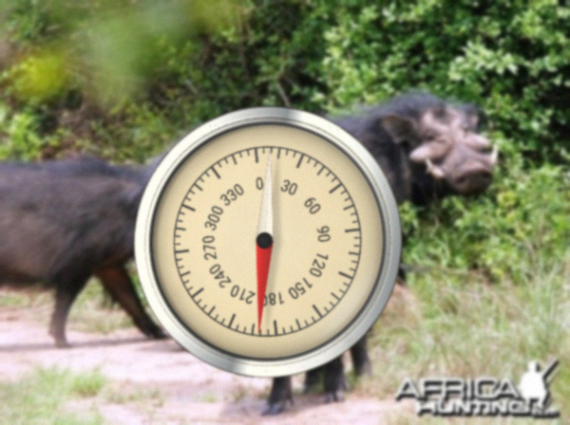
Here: 190 (°)
